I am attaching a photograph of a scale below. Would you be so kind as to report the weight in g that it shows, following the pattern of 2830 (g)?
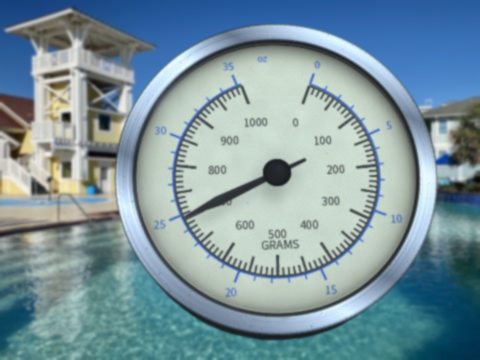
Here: 700 (g)
